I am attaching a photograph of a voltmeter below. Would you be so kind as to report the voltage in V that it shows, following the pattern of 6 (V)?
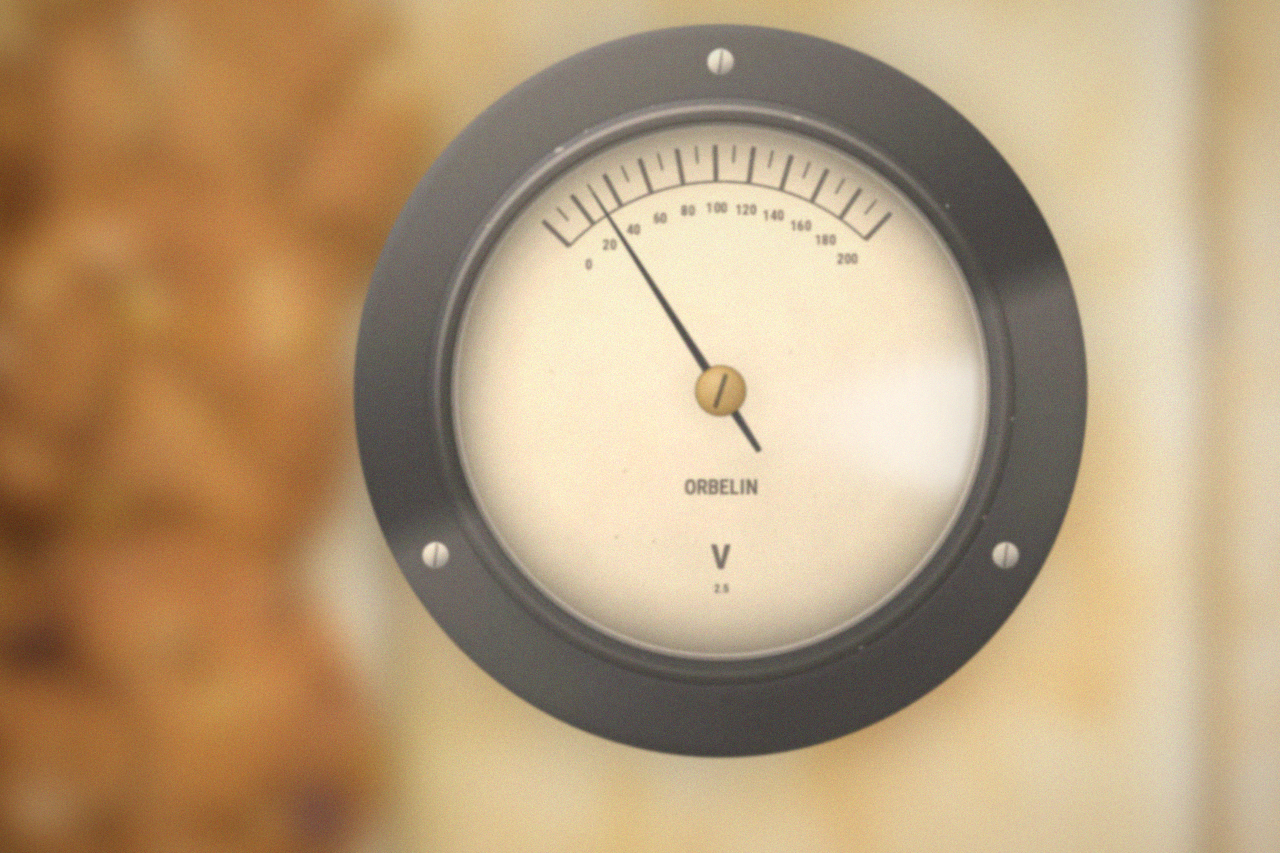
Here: 30 (V)
